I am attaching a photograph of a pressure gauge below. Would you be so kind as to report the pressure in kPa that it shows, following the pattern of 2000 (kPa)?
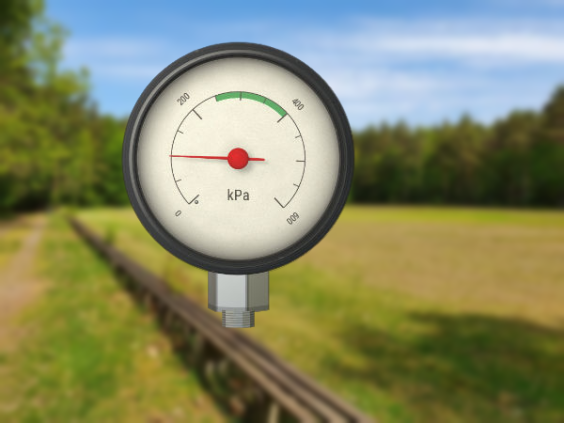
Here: 100 (kPa)
